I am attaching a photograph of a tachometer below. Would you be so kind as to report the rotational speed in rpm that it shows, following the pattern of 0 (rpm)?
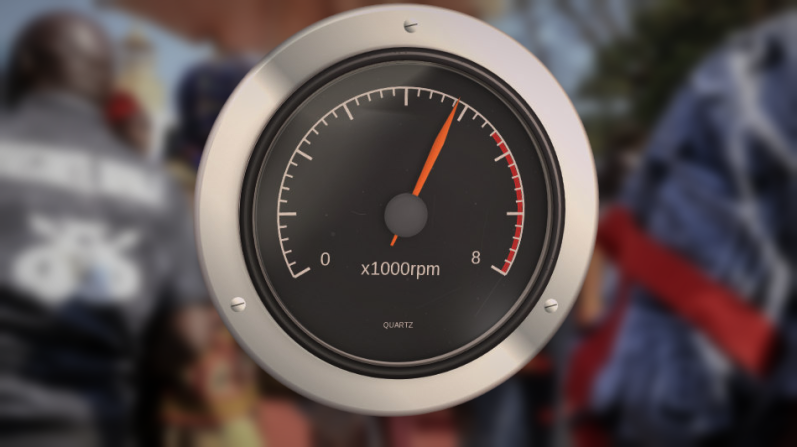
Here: 4800 (rpm)
